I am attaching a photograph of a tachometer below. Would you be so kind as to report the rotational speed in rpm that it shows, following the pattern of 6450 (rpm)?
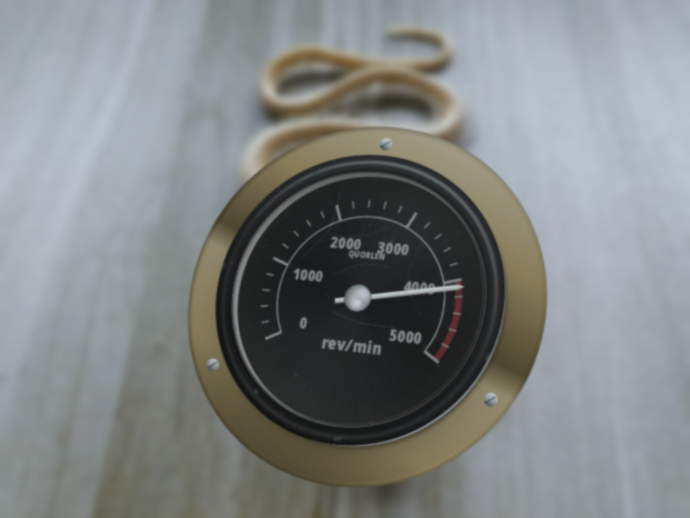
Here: 4100 (rpm)
